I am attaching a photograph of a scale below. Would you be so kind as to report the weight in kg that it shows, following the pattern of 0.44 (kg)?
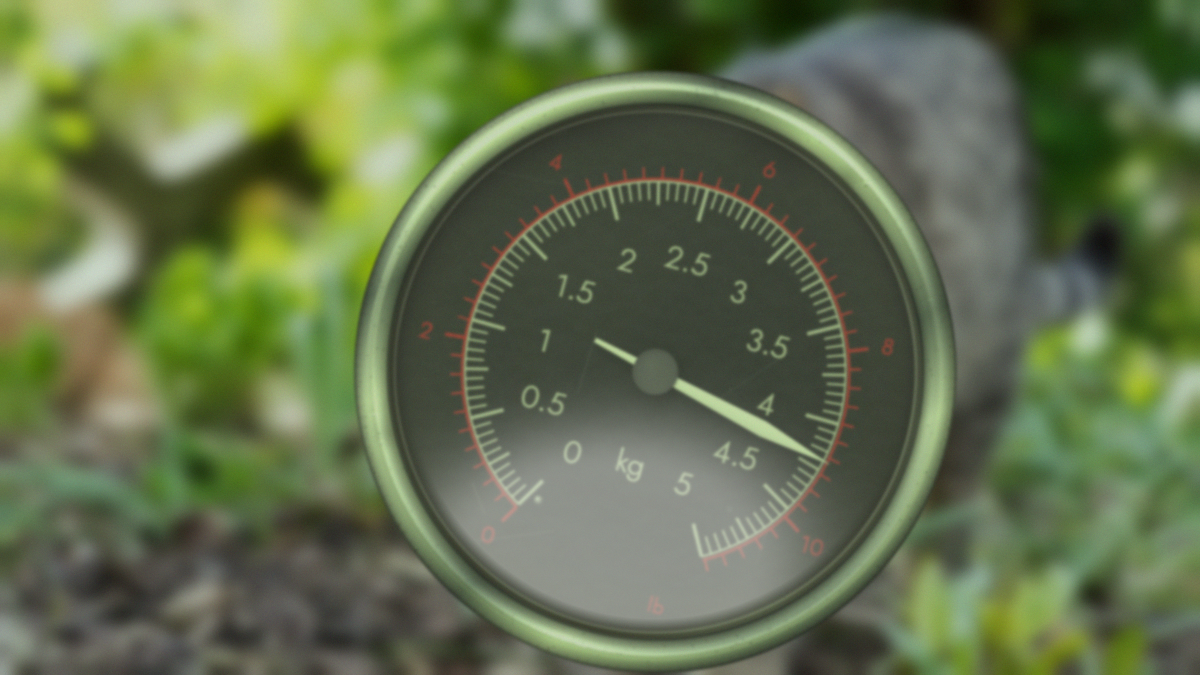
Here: 4.2 (kg)
